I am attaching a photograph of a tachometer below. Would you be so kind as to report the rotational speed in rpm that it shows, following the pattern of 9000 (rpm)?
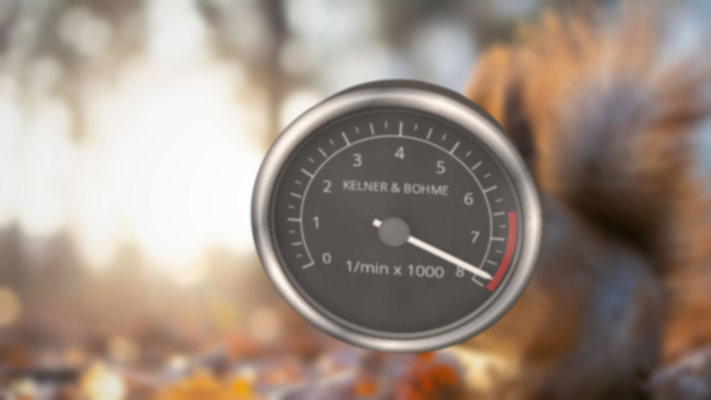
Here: 7750 (rpm)
